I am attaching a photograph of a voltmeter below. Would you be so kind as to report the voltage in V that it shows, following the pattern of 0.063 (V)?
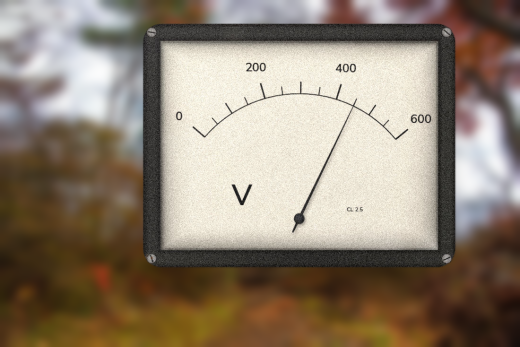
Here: 450 (V)
